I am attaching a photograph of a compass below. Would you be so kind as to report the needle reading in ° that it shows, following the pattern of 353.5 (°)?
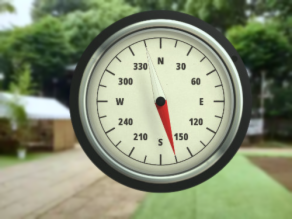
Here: 165 (°)
